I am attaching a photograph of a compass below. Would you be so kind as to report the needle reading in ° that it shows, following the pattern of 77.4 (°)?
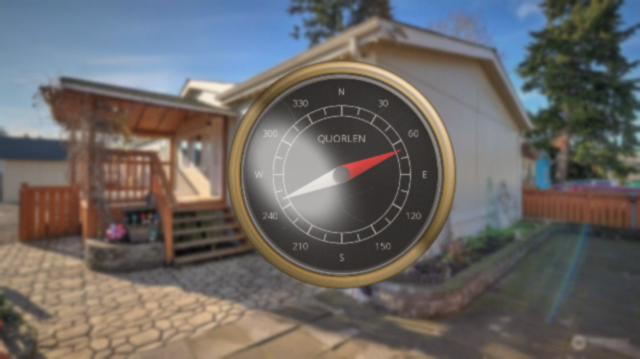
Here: 67.5 (°)
